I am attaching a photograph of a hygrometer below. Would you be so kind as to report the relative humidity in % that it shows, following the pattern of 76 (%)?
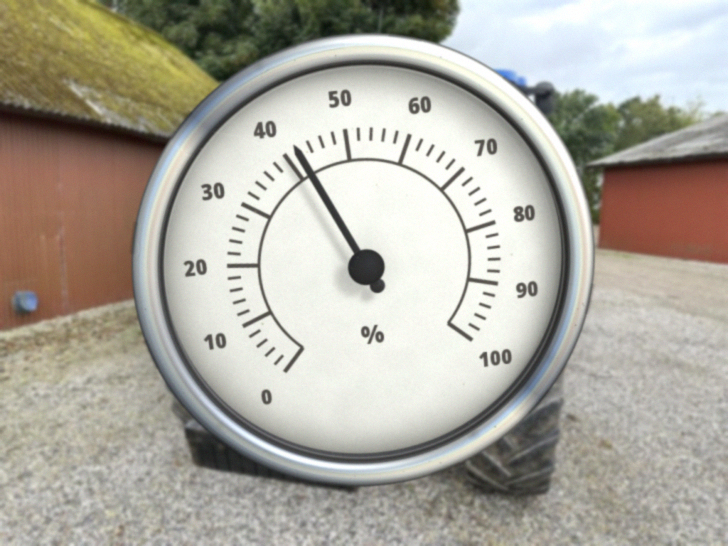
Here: 42 (%)
